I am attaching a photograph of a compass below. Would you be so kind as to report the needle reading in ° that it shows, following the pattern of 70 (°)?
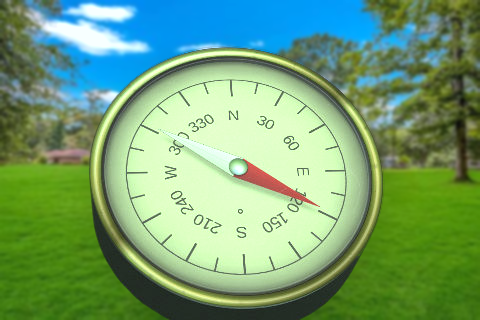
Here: 120 (°)
